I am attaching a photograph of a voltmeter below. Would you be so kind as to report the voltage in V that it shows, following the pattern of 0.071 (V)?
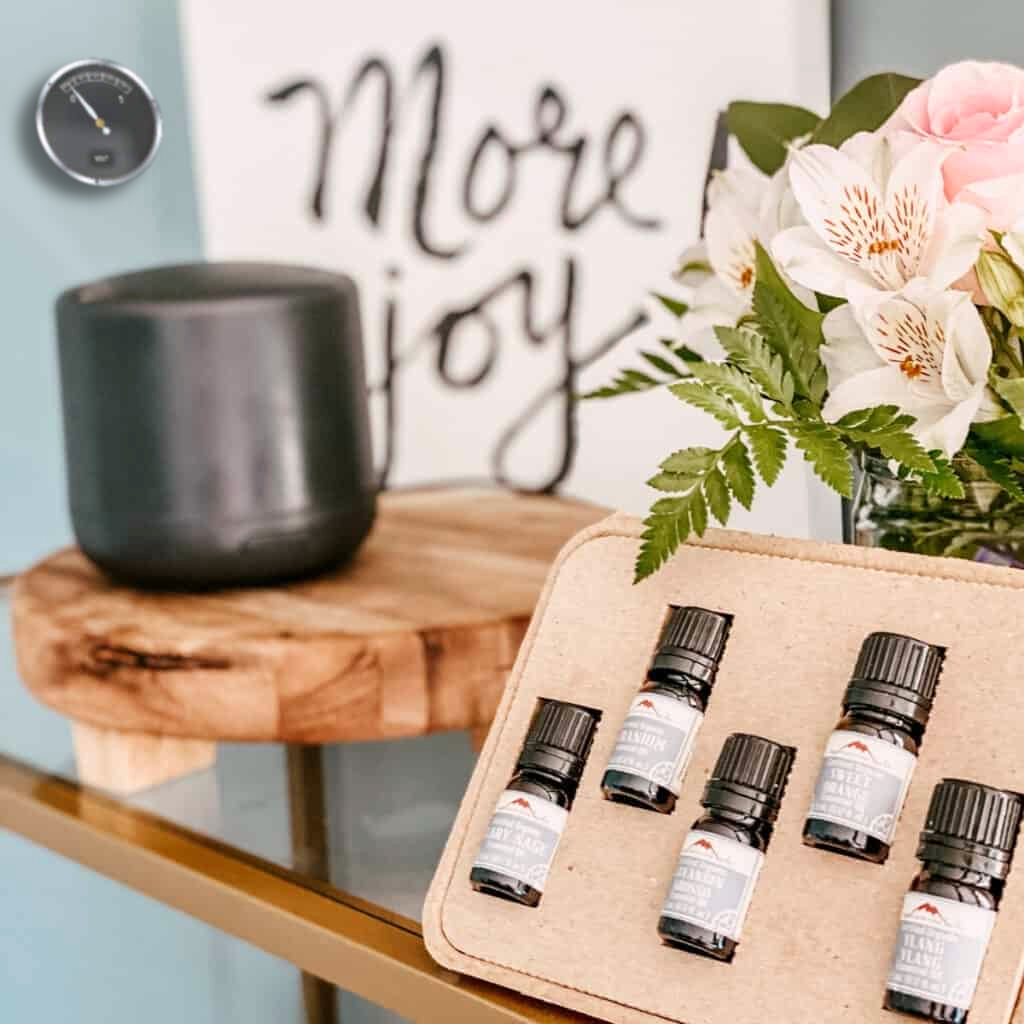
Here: 0.5 (V)
